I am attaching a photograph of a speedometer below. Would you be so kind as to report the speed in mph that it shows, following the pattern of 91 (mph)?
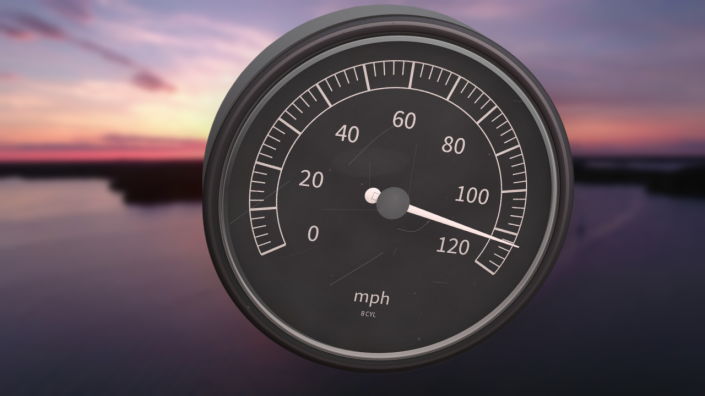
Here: 112 (mph)
